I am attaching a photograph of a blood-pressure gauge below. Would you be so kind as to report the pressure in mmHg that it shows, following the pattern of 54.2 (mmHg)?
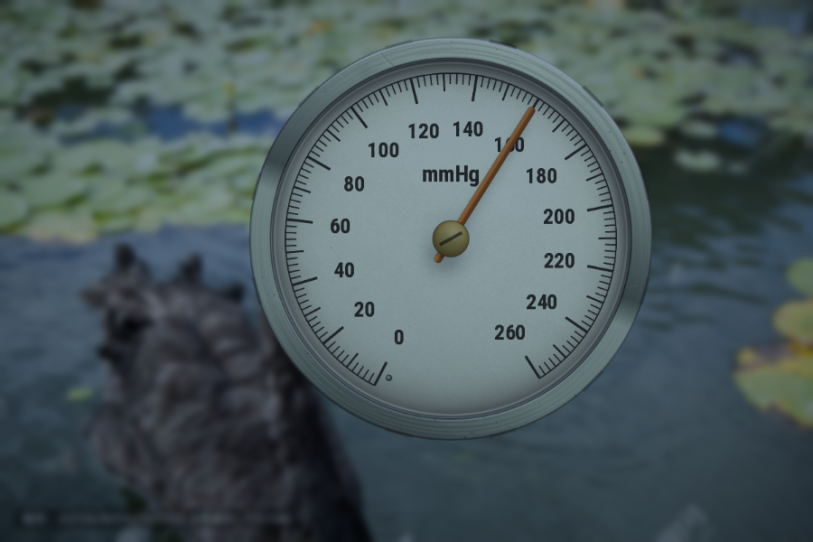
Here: 160 (mmHg)
